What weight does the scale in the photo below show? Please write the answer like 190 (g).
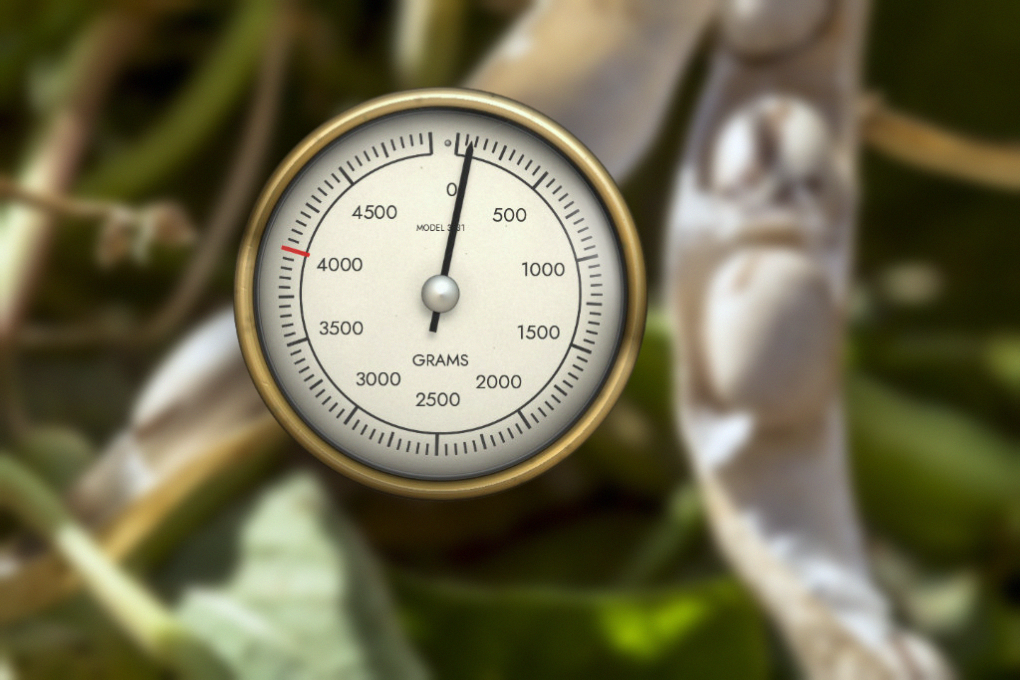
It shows 75 (g)
